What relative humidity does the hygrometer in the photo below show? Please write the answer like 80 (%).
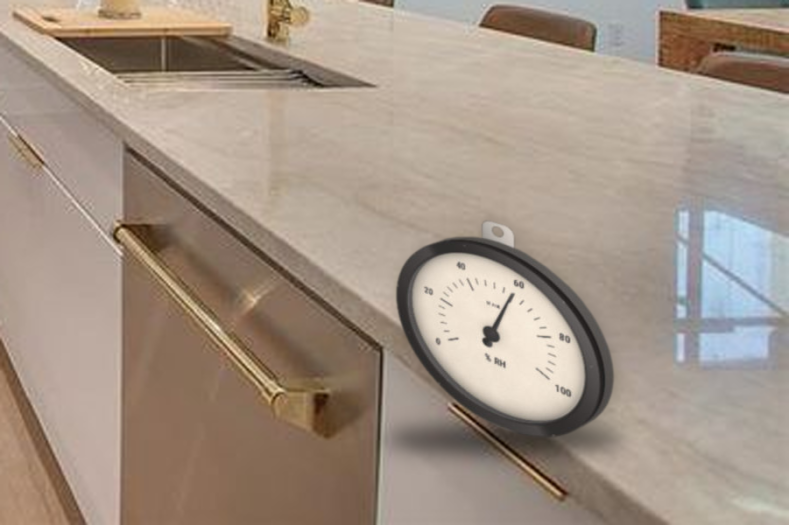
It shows 60 (%)
